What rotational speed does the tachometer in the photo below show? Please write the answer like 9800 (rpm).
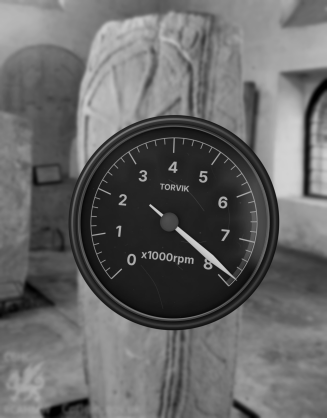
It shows 7800 (rpm)
